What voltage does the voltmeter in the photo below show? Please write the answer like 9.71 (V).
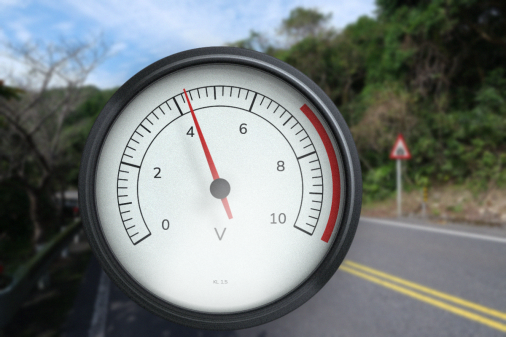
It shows 4.3 (V)
